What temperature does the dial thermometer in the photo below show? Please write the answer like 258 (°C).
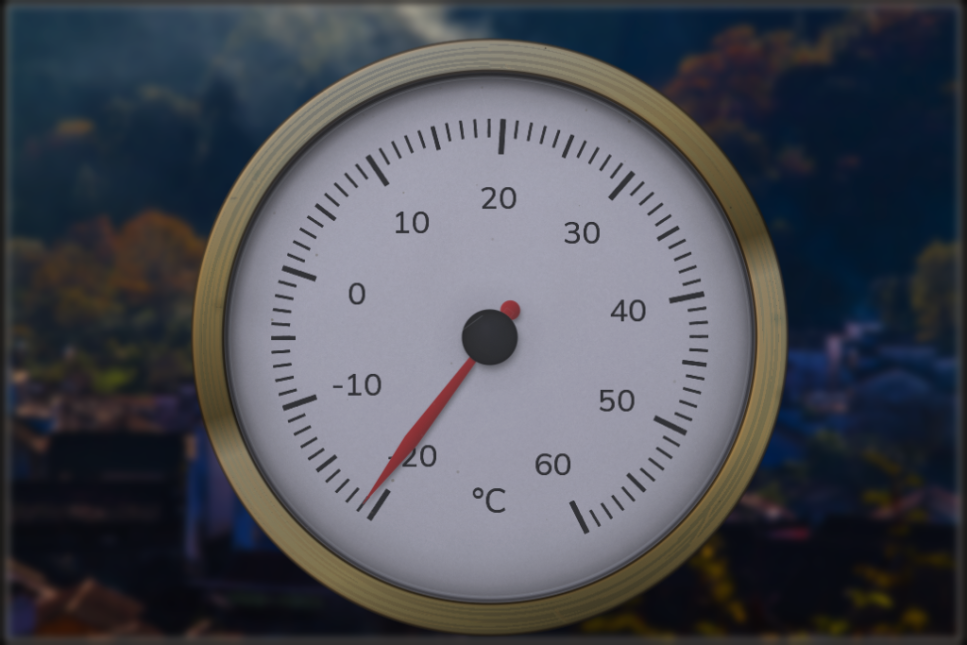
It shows -19 (°C)
